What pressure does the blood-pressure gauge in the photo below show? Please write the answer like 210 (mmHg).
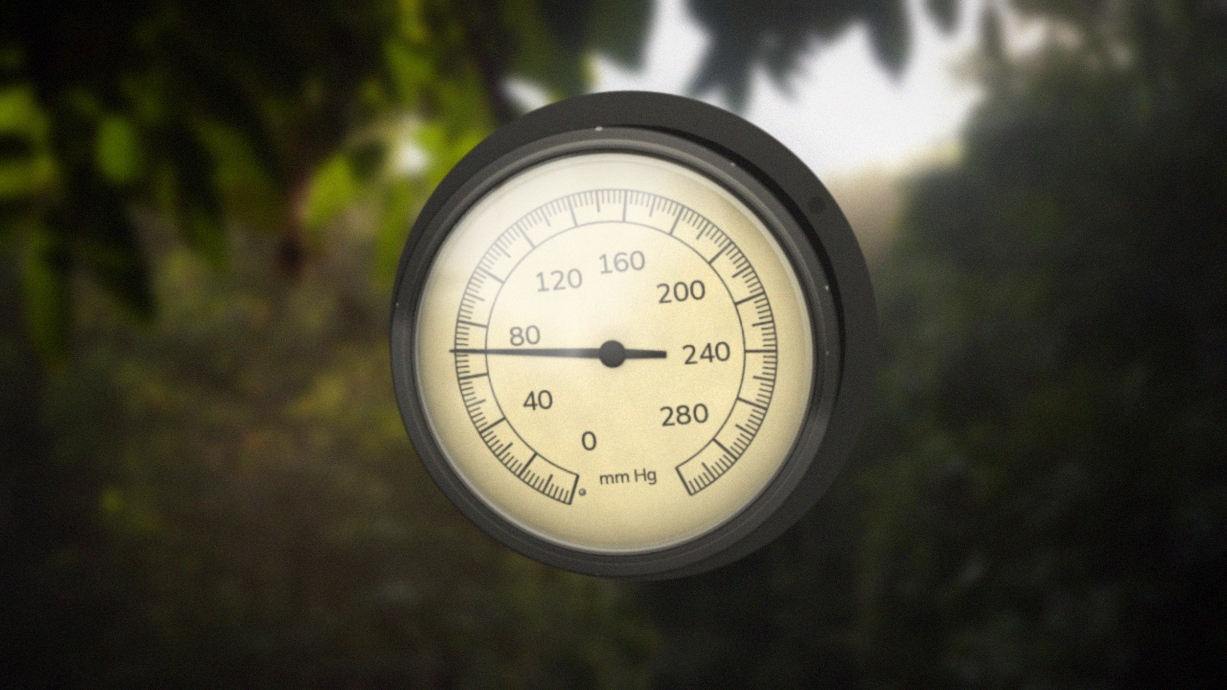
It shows 70 (mmHg)
